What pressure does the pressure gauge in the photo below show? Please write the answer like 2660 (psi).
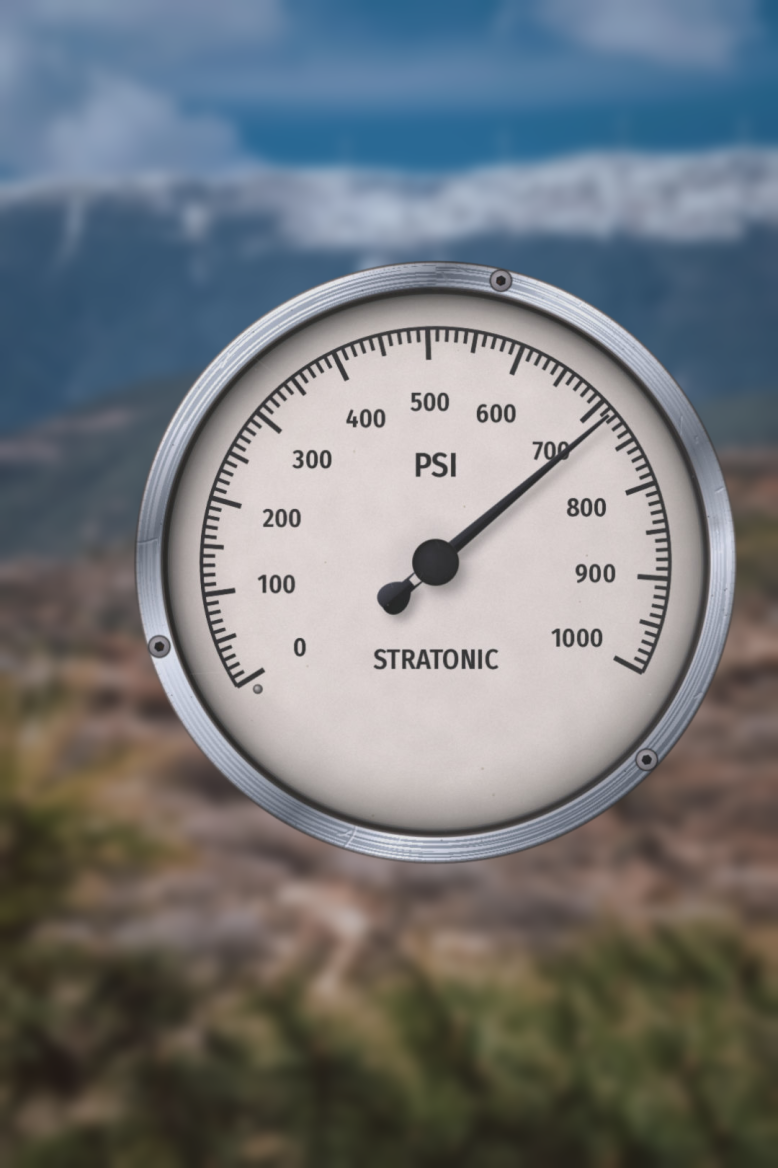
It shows 715 (psi)
